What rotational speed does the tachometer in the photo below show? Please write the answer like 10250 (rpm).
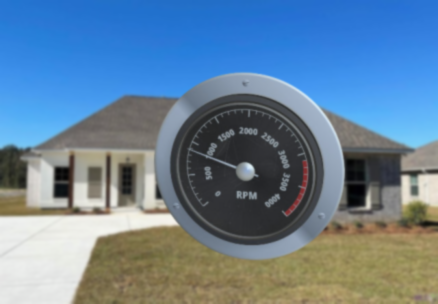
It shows 900 (rpm)
